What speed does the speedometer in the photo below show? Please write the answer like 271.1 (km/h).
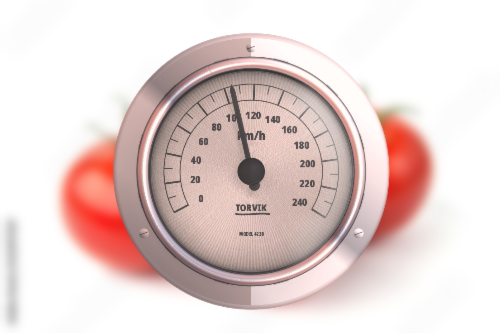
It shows 105 (km/h)
